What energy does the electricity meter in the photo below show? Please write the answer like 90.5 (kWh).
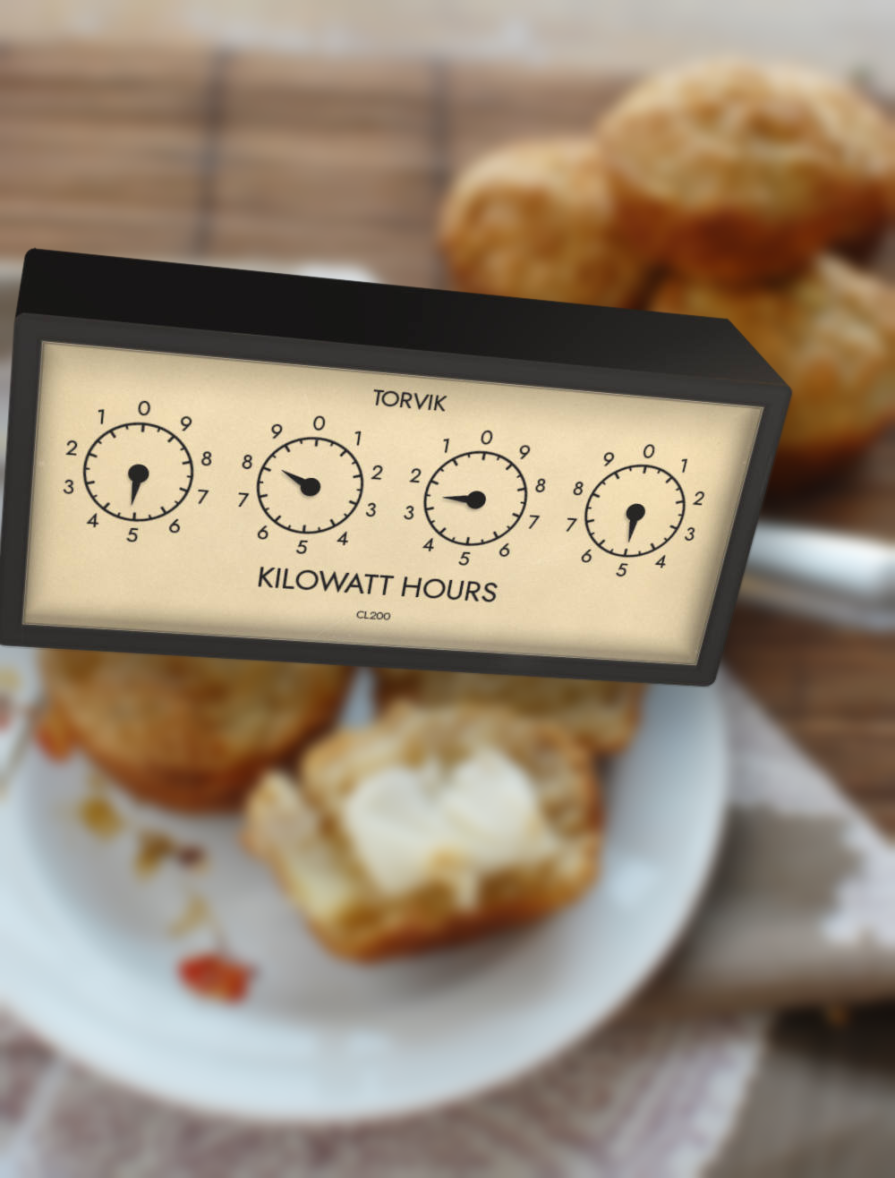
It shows 4825 (kWh)
